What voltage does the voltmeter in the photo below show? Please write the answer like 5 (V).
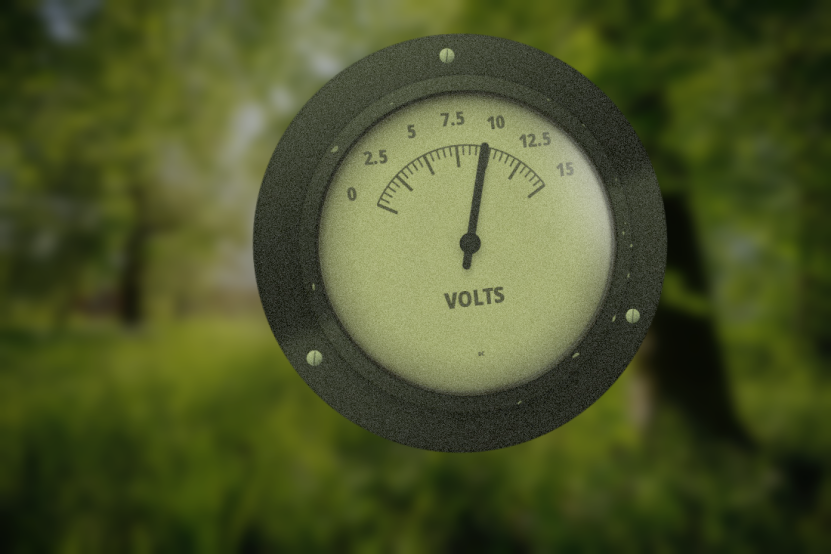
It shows 9.5 (V)
